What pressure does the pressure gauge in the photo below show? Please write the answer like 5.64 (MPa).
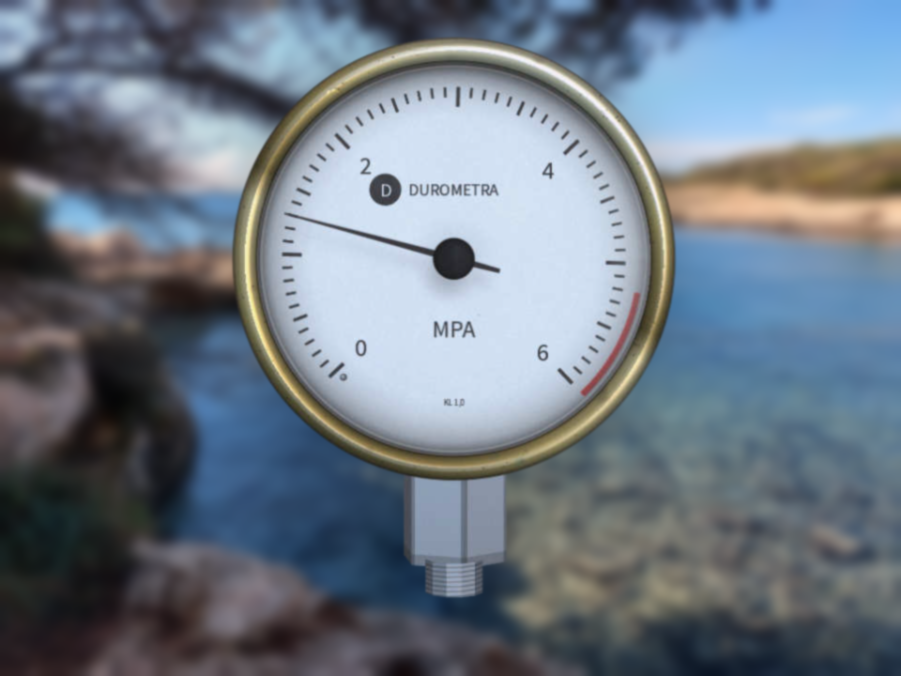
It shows 1.3 (MPa)
